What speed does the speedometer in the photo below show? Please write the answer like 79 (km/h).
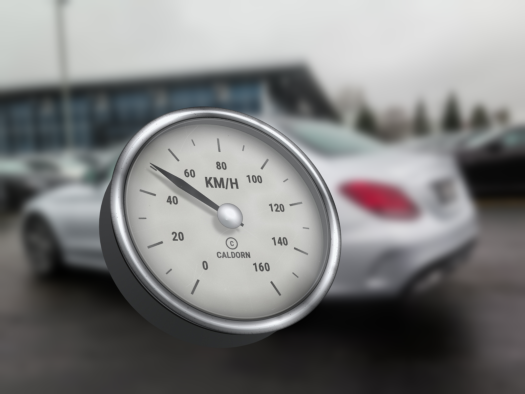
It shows 50 (km/h)
